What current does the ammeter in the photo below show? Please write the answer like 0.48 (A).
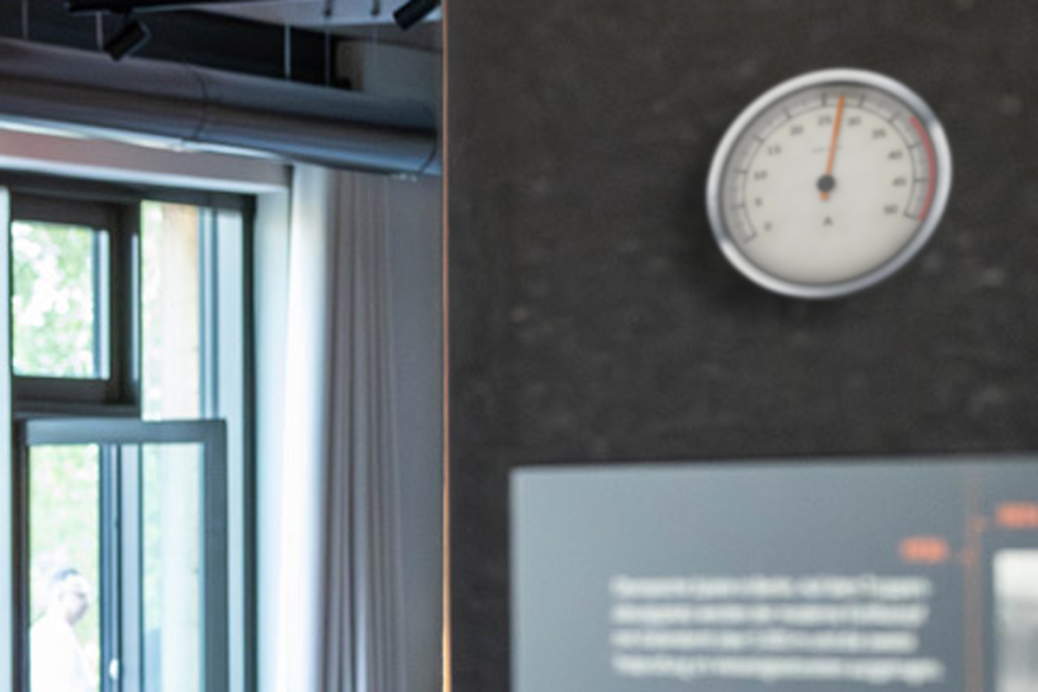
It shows 27.5 (A)
